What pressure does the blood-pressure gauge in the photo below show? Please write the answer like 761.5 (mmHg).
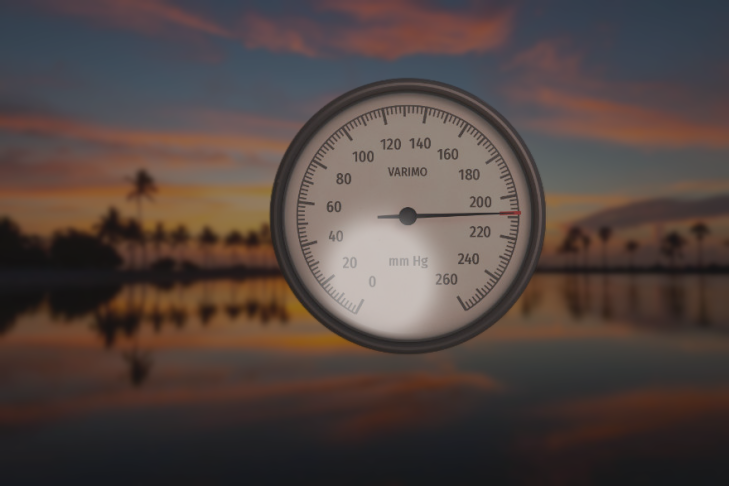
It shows 208 (mmHg)
